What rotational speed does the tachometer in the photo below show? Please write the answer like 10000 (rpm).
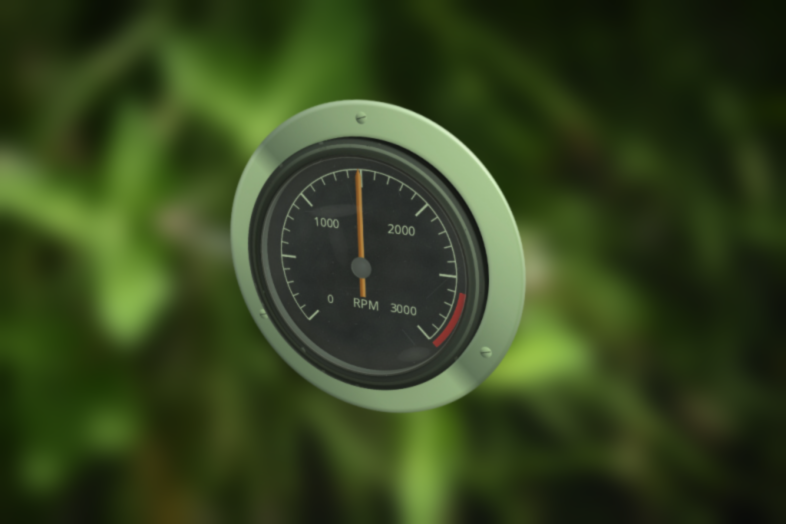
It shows 1500 (rpm)
